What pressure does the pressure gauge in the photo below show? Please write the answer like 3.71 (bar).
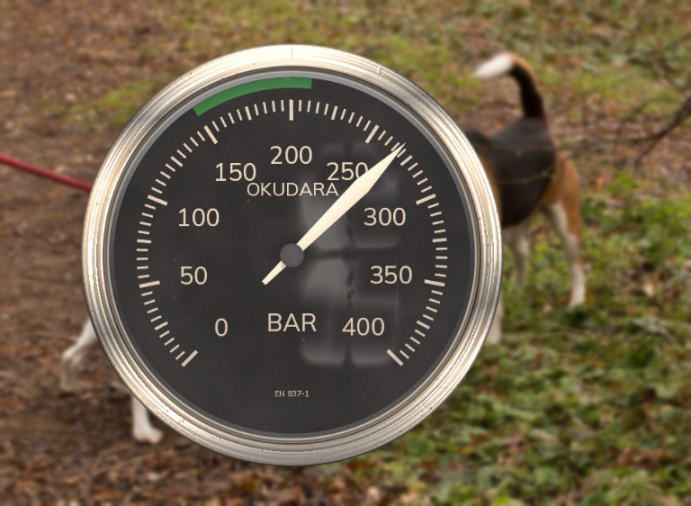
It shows 267.5 (bar)
